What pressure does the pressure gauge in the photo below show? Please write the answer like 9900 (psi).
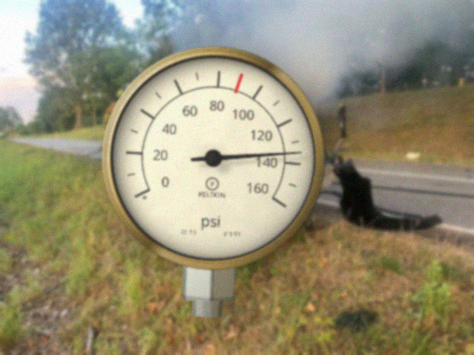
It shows 135 (psi)
